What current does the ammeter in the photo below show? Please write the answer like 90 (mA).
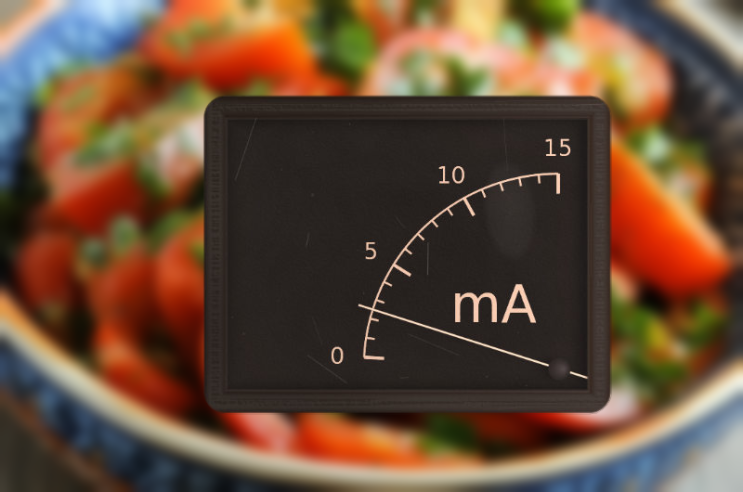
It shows 2.5 (mA)
